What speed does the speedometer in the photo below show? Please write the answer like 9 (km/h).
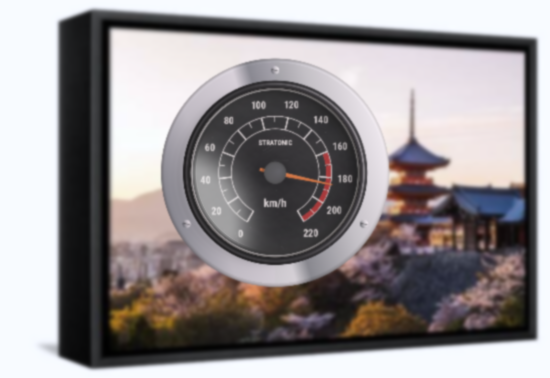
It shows 185 (km/h)
